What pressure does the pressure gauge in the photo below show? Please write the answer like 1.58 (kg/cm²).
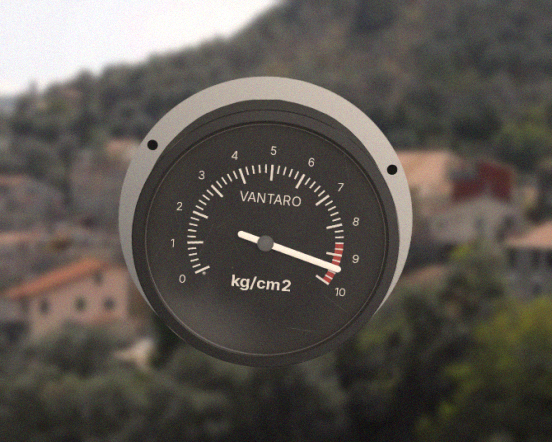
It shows 9.4 (kg/cm²)
